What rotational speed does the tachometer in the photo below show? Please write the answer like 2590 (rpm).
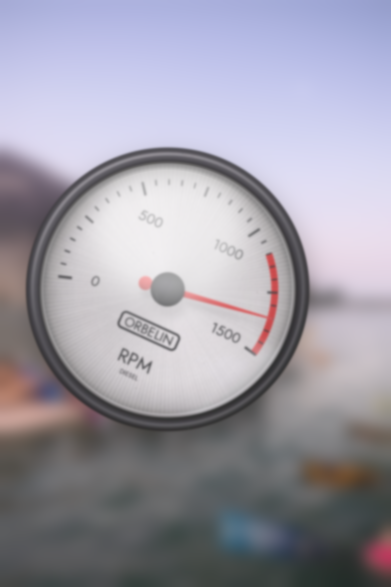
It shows 1350 (rpm)
